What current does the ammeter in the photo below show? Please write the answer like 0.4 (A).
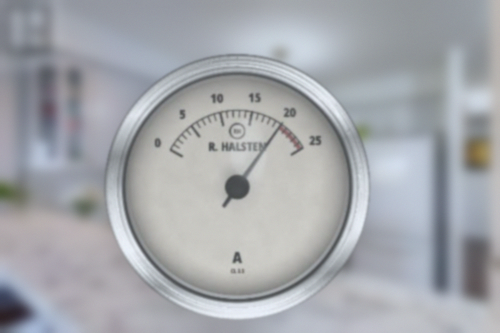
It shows 20 (A)
